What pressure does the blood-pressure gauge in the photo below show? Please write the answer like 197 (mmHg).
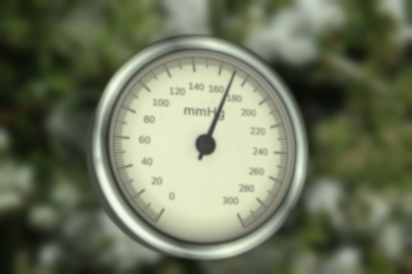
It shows 170 (mmHg)
